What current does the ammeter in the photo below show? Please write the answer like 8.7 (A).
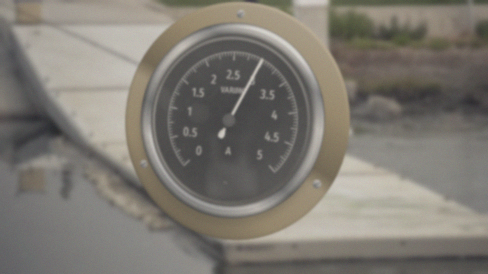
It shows 3 (A)
